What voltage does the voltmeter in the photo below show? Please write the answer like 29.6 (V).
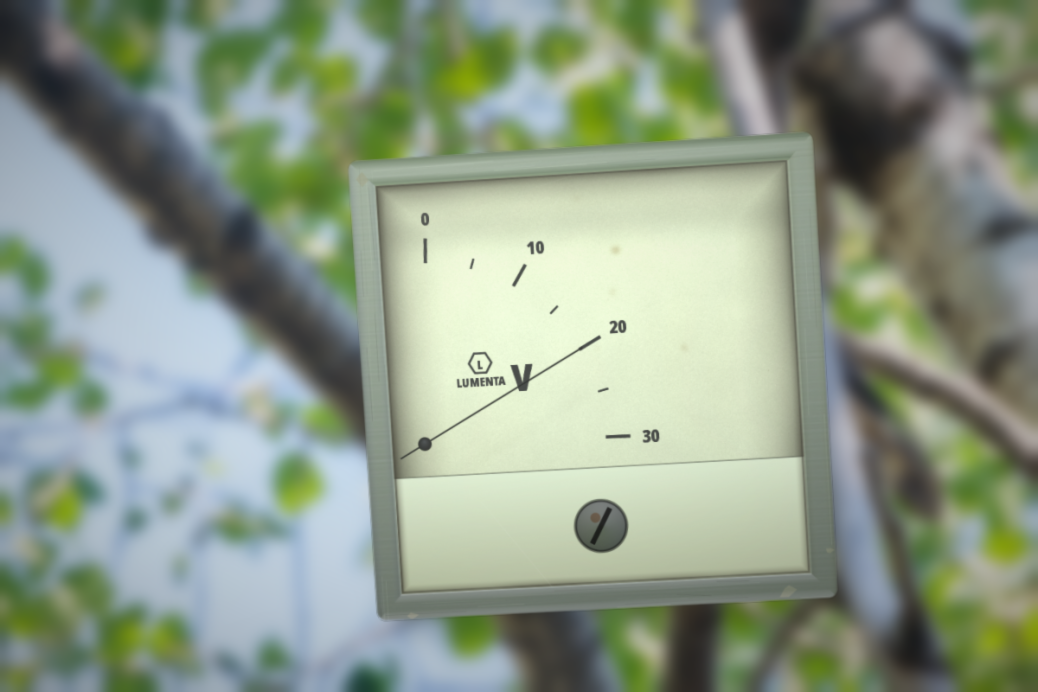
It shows 20 (V)
